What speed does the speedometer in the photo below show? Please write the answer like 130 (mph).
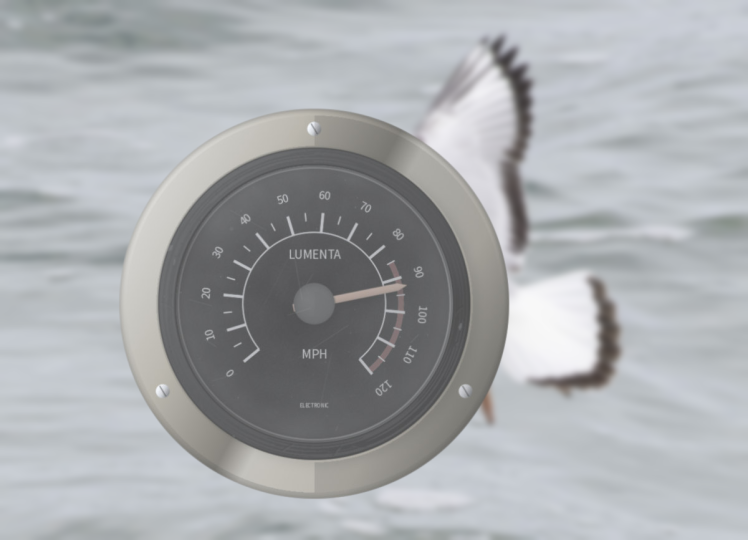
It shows 92.5 (mph)
